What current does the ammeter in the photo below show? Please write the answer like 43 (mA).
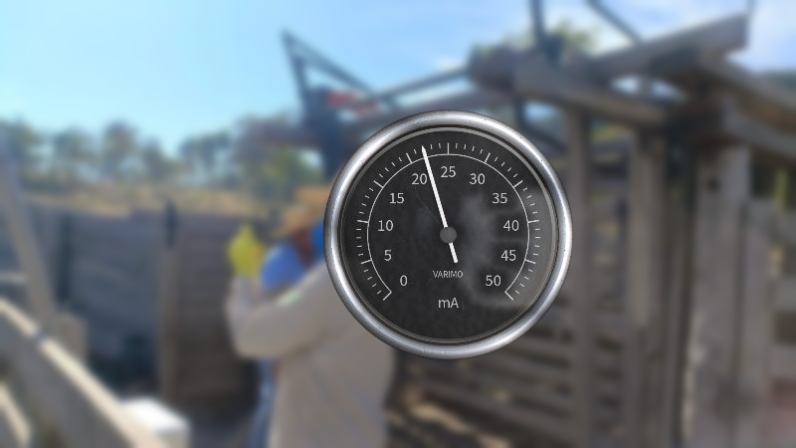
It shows 22 (mA)
